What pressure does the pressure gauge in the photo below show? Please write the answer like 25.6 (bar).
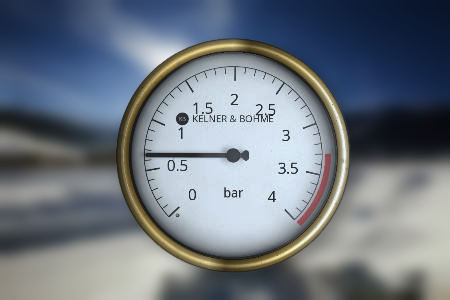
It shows 0.65 (bar)
